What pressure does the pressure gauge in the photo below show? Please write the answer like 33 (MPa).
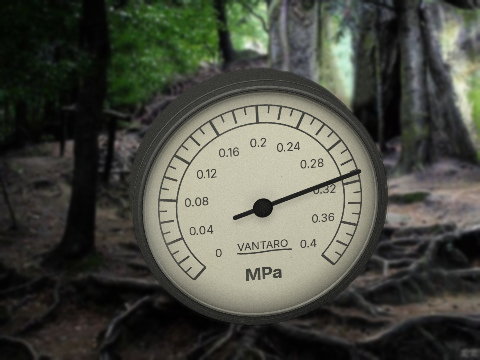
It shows 0.31 (MPa)
